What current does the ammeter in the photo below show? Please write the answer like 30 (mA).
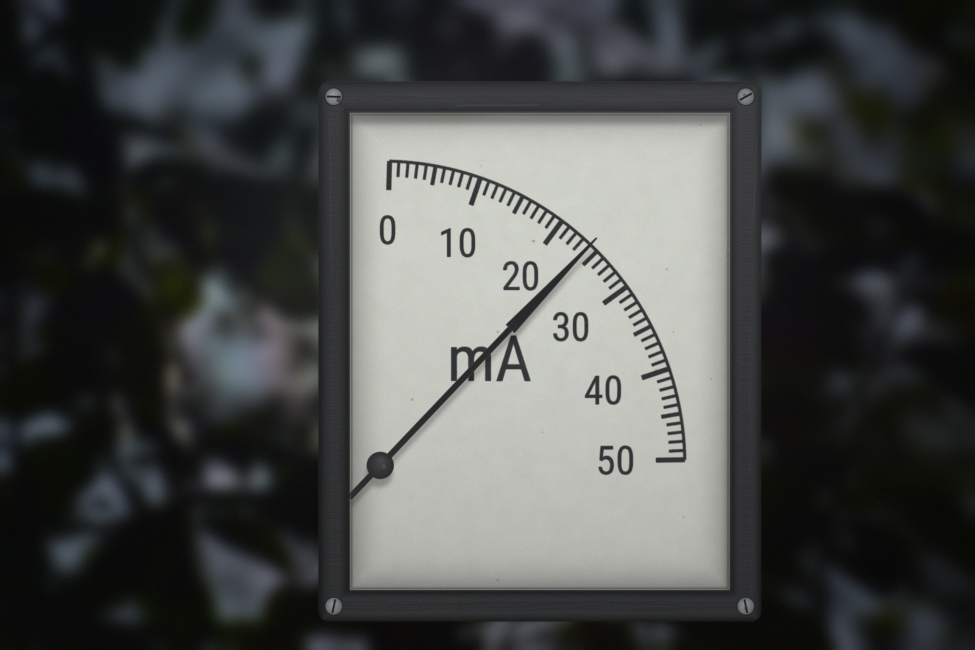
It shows 24 (mA)
